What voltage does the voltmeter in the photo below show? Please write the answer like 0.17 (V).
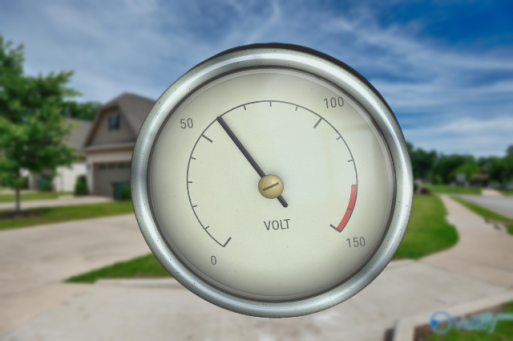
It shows 60 (V)
